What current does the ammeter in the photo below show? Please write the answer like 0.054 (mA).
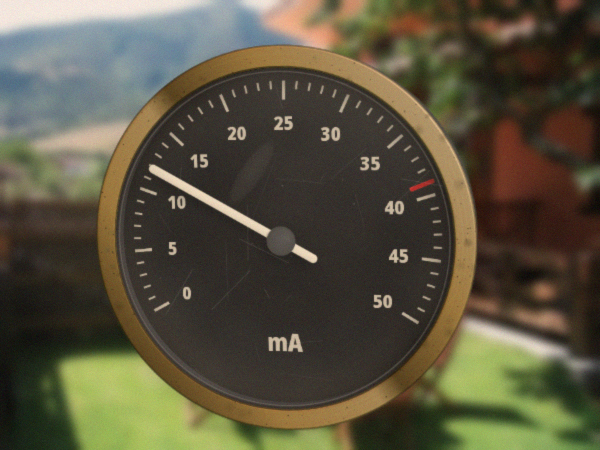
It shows 12 (mA)
